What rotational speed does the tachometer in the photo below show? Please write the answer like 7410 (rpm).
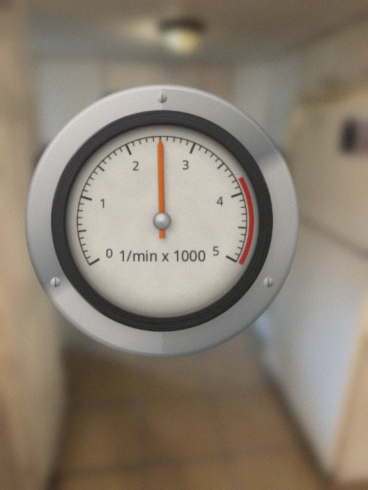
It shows 2500 (rpm)
